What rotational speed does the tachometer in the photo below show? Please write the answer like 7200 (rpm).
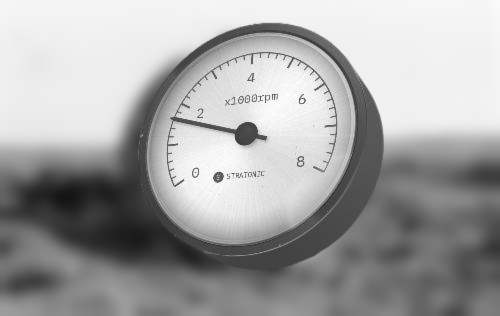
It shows 1600 (rpm)
